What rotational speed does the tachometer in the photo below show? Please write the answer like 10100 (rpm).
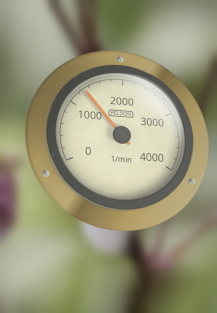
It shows 1300 (rpm)
